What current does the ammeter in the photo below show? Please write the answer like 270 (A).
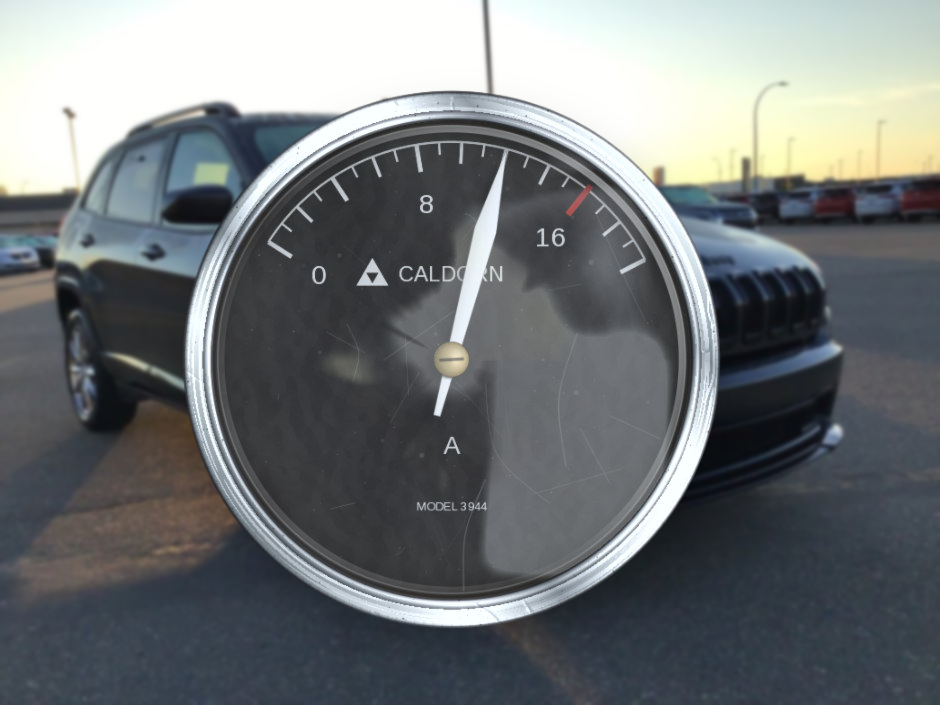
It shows 12 (A)
